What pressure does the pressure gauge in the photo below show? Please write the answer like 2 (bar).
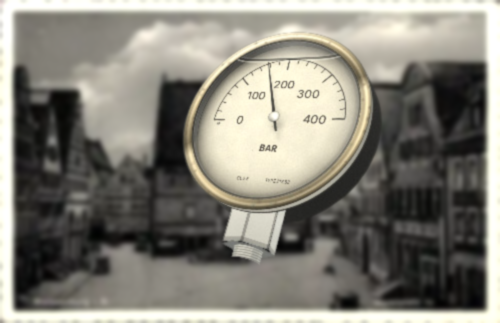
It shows 160 (bar)
